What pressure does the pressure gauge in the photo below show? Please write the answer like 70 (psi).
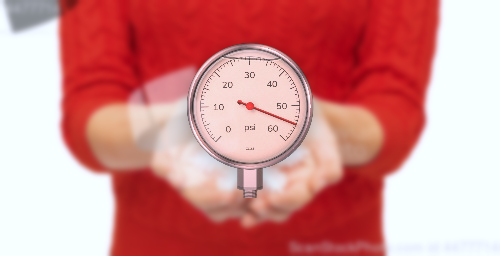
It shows 55 (psi)
